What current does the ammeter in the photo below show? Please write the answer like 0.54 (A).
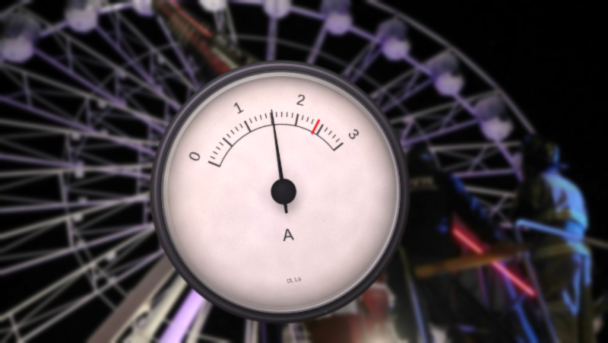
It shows 1.5 (A)
